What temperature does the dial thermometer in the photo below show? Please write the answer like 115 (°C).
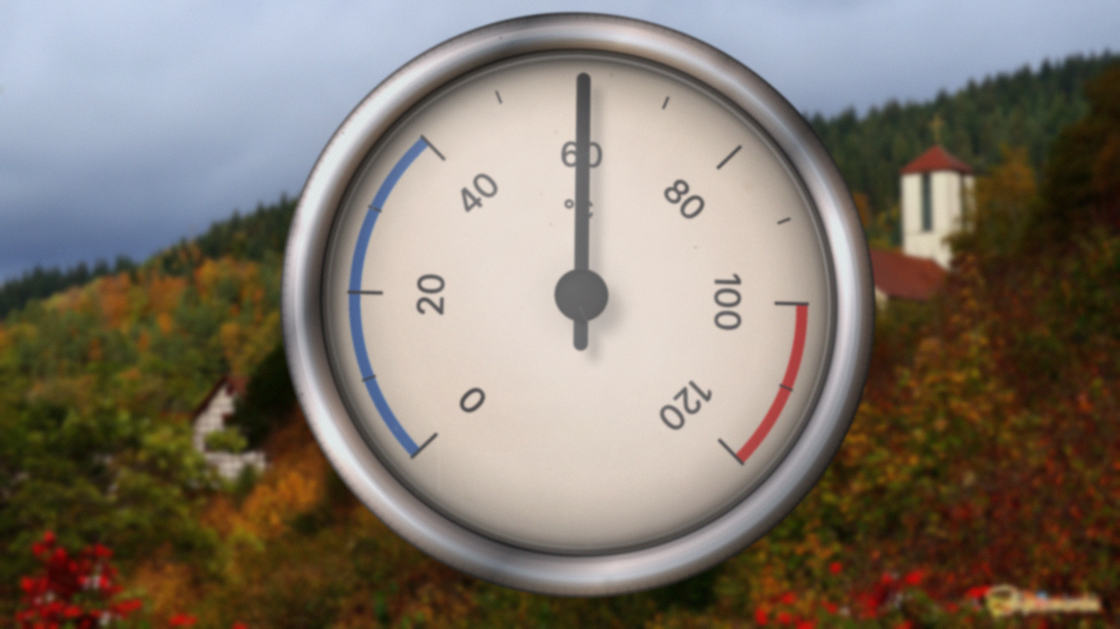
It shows 60 (°C)
